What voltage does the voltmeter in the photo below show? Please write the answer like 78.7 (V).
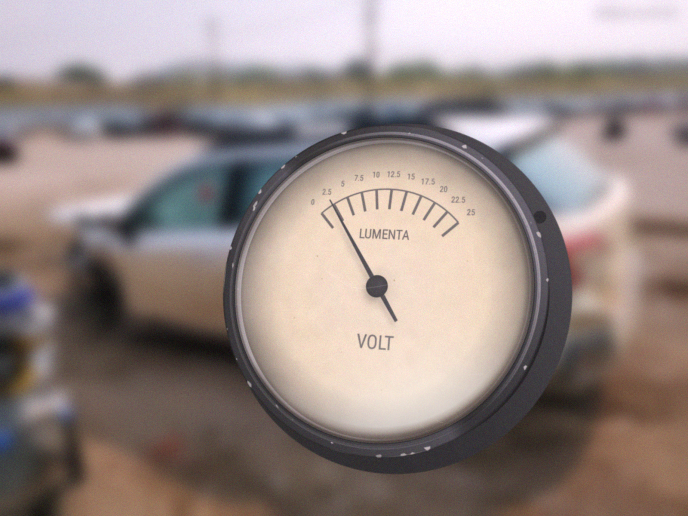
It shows 2.5 (V)
